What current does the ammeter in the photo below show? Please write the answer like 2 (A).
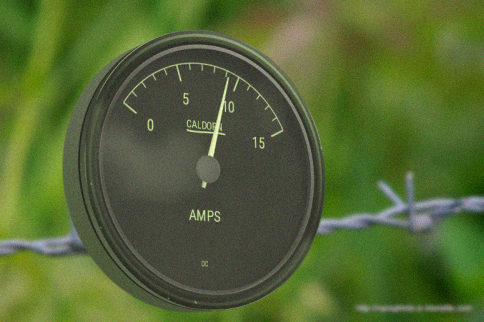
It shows 9 (A)
